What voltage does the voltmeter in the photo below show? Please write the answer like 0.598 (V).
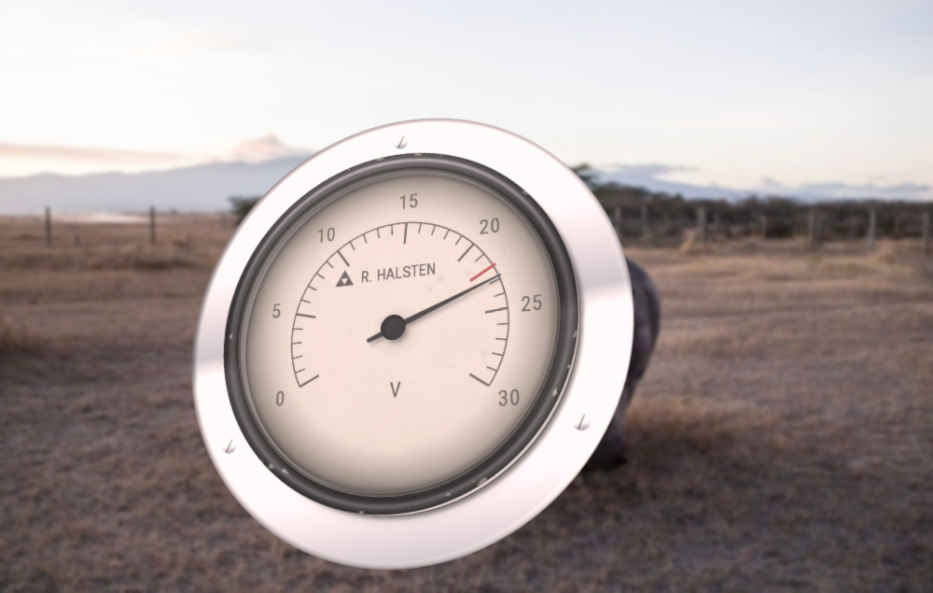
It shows 23 (V)
